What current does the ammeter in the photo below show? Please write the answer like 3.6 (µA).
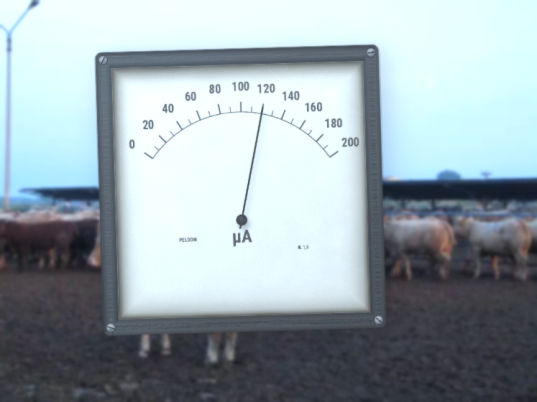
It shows 120 (µA)
